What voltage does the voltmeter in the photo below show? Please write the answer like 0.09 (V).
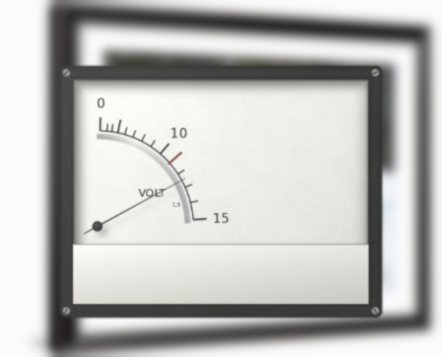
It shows 12.5 (V)
